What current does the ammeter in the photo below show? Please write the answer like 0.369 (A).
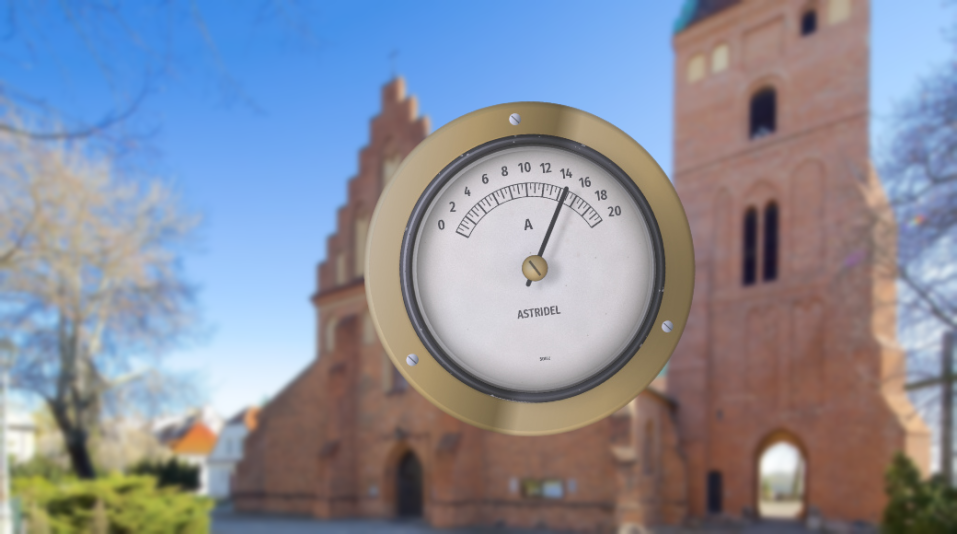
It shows 14.5 (A)
